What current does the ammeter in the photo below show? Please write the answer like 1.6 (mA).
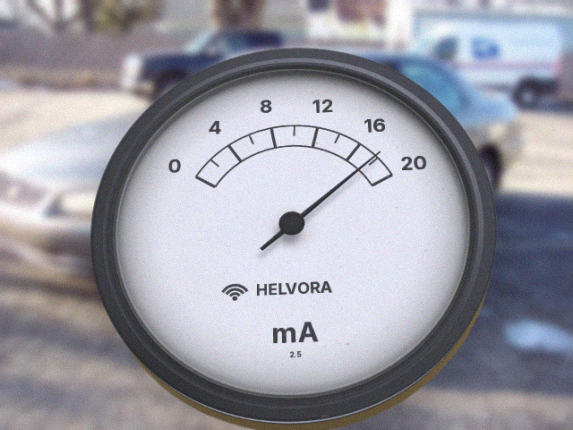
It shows 18 (mA)
